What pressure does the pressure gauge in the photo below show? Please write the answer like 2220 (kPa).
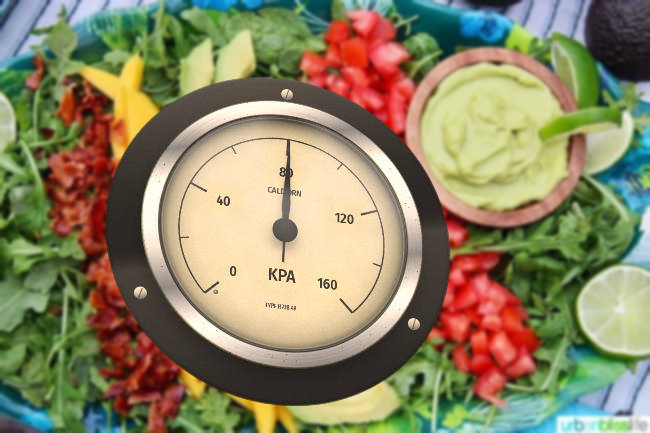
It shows 80 (kPa)
